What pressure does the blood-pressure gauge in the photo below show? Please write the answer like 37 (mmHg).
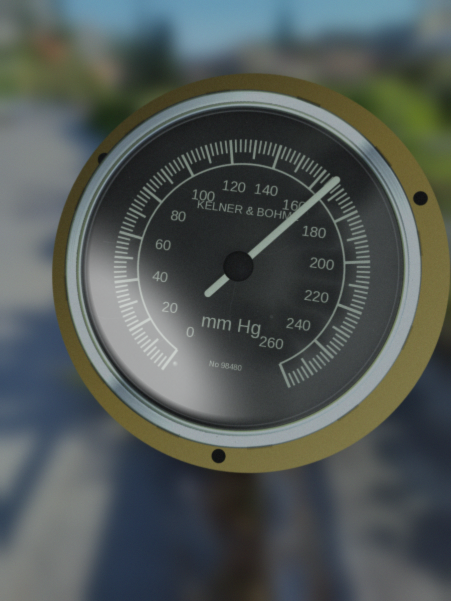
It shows 166 (mmHg)
